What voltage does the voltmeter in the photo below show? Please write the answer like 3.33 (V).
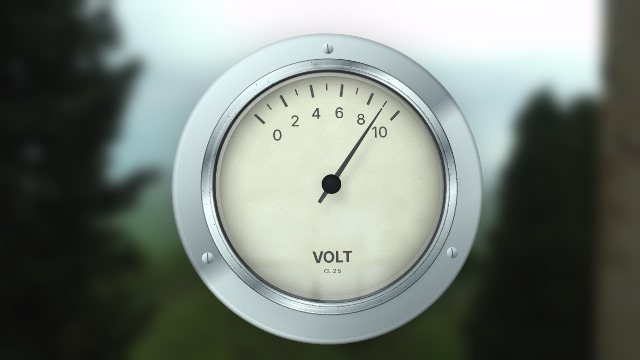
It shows 9 (V)
